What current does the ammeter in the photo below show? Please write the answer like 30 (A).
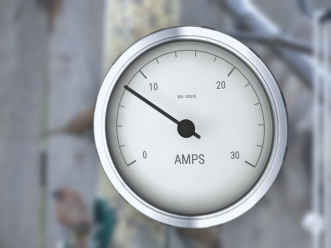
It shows 8 (A)
